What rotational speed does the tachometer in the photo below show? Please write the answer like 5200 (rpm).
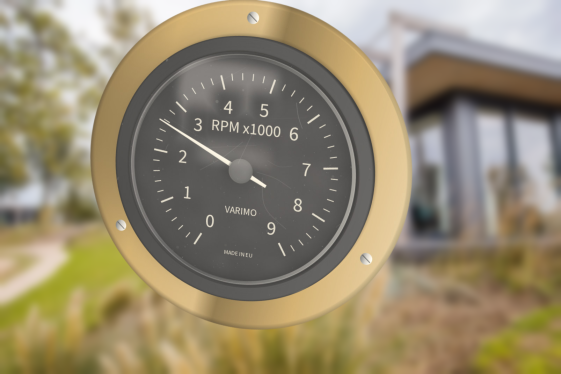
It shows 2600 (rpm)
